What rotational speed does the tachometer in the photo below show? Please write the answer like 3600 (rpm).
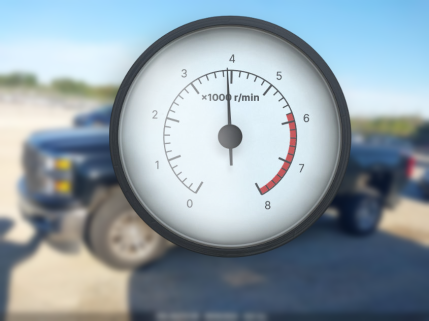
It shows 3900 (rpm)
